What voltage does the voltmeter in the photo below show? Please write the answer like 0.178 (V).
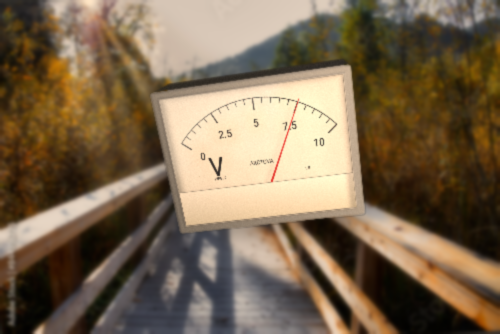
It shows 7.5 (V)
